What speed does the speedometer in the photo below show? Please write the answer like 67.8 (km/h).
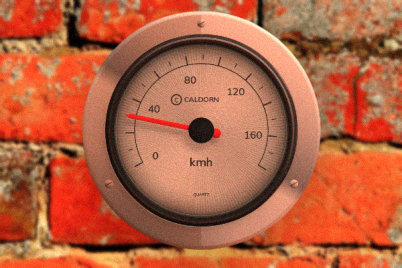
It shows 30 (km/h)
